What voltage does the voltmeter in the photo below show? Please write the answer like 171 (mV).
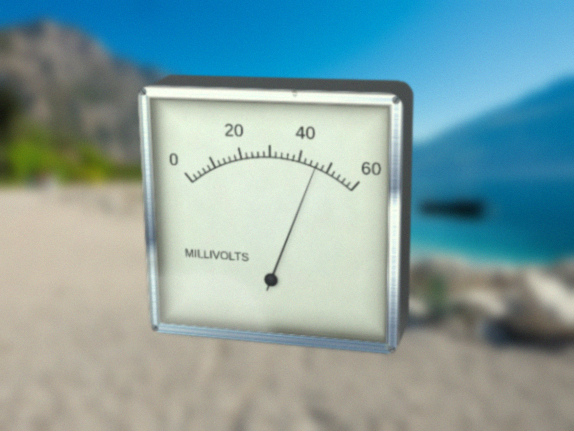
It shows 46 (mV)
